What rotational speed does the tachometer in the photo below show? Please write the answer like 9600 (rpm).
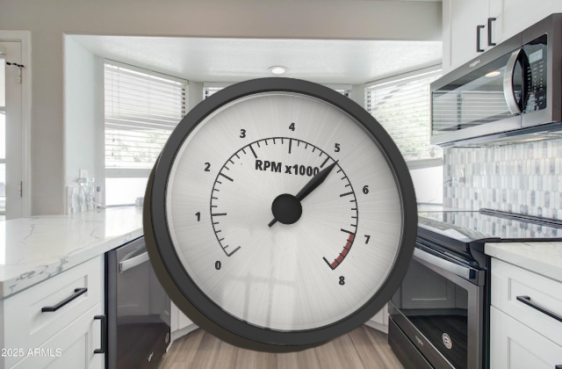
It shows 5200 (rpm)
